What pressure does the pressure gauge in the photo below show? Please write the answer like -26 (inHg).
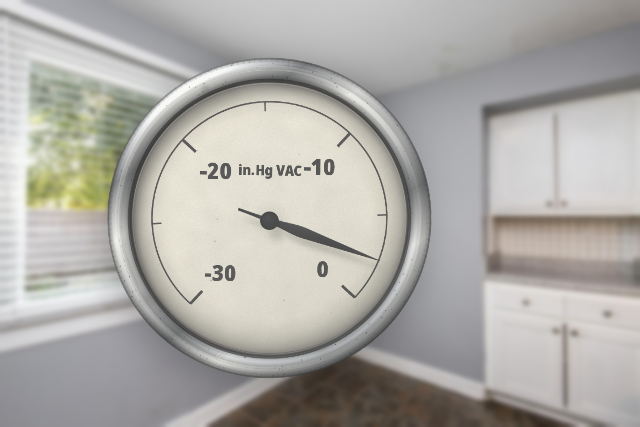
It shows -2.5 (inHg)
